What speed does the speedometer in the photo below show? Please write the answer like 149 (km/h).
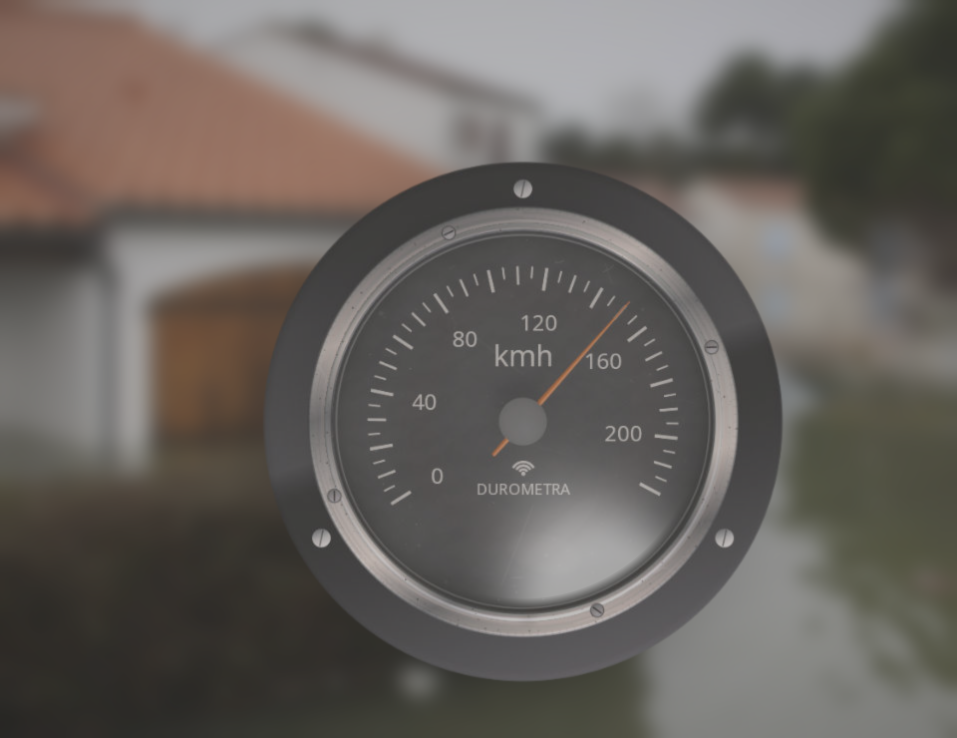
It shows 150 (km/h)
